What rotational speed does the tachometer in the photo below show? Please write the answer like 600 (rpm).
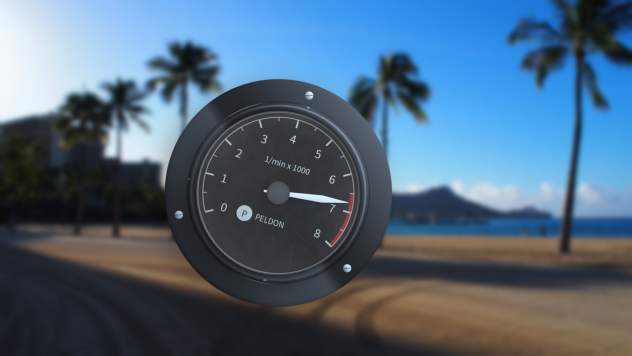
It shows 6750 (rpm)
